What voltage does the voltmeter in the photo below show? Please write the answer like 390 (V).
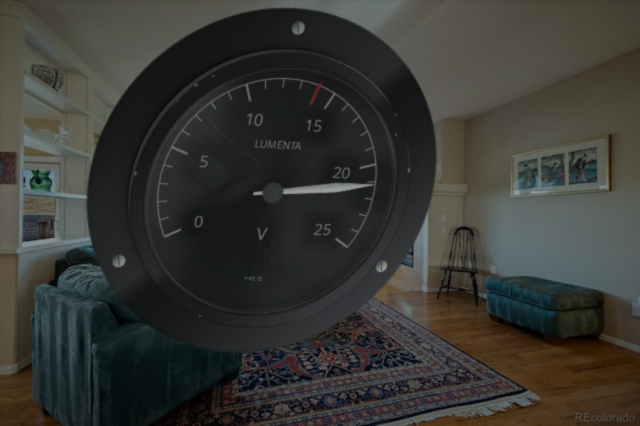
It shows 21 (V)
